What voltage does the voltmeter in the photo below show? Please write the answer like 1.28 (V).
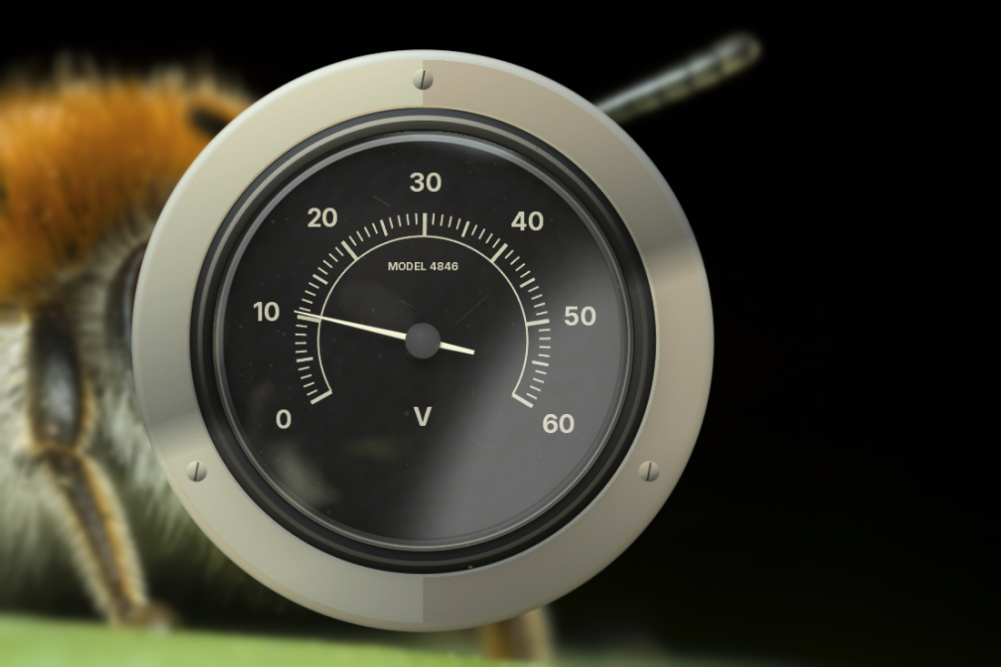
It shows 10.5 (V)
